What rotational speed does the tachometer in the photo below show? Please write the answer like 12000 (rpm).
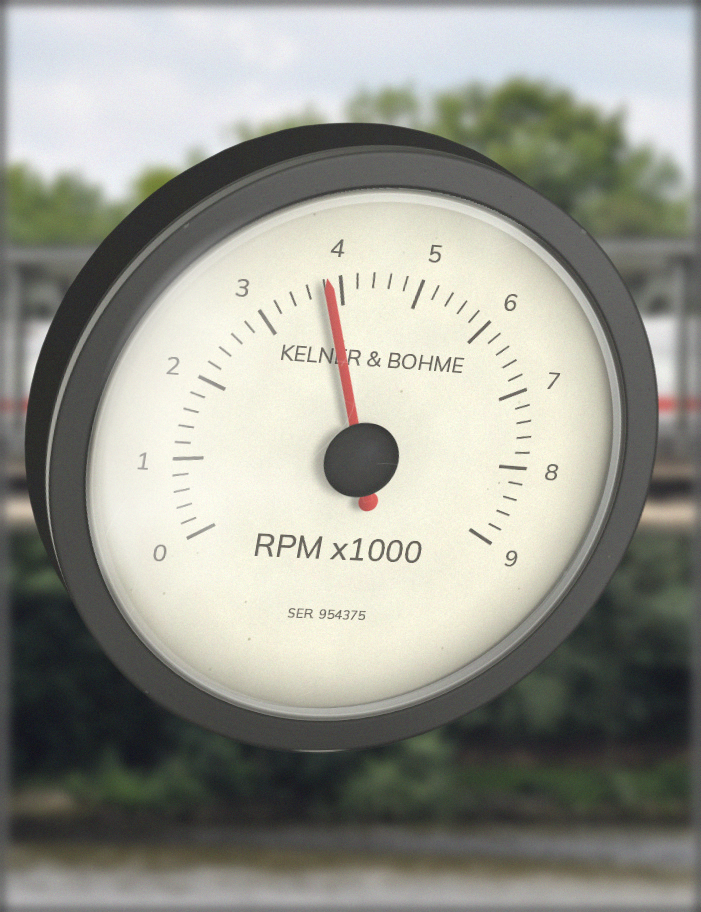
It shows 3800 (rpm)
